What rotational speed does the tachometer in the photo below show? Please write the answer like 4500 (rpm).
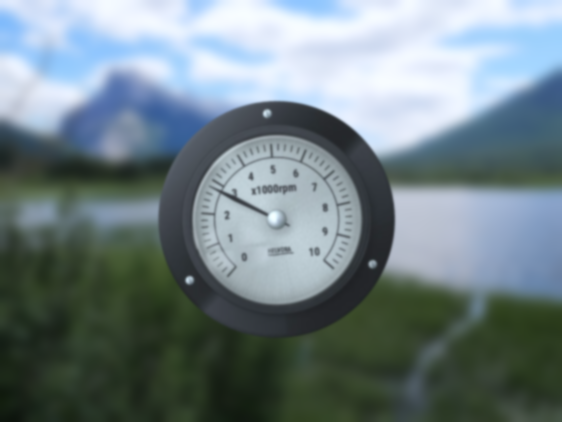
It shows 2800 (rpm)
